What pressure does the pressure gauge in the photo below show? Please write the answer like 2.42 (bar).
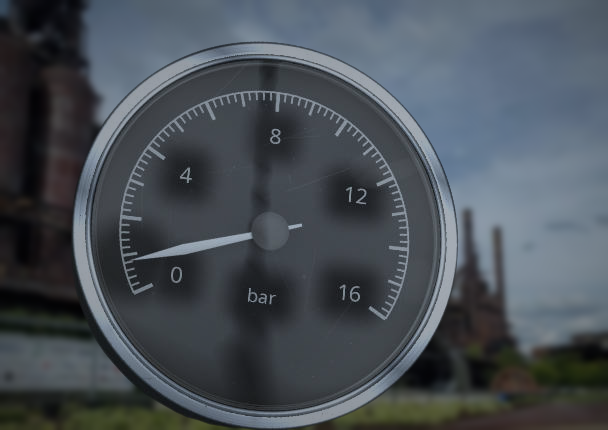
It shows 0.8 (bar)
